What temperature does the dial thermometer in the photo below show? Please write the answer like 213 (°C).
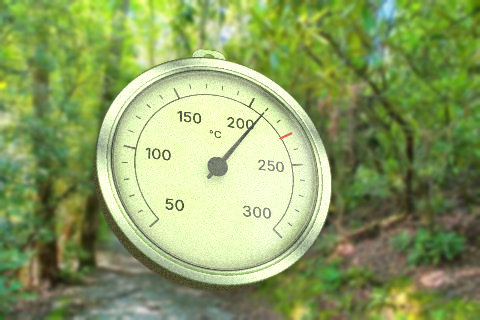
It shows 210 (°C)
